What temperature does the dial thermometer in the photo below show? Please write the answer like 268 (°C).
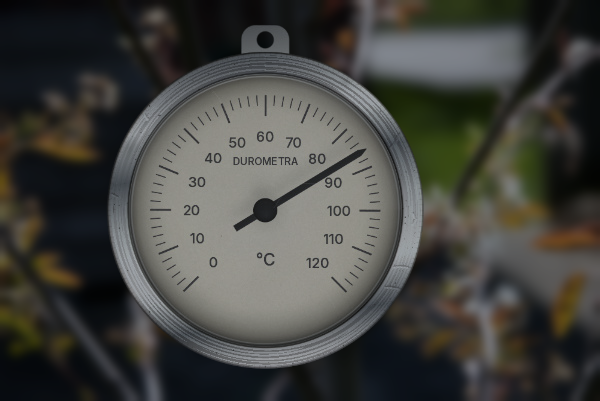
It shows 86 (°C)
